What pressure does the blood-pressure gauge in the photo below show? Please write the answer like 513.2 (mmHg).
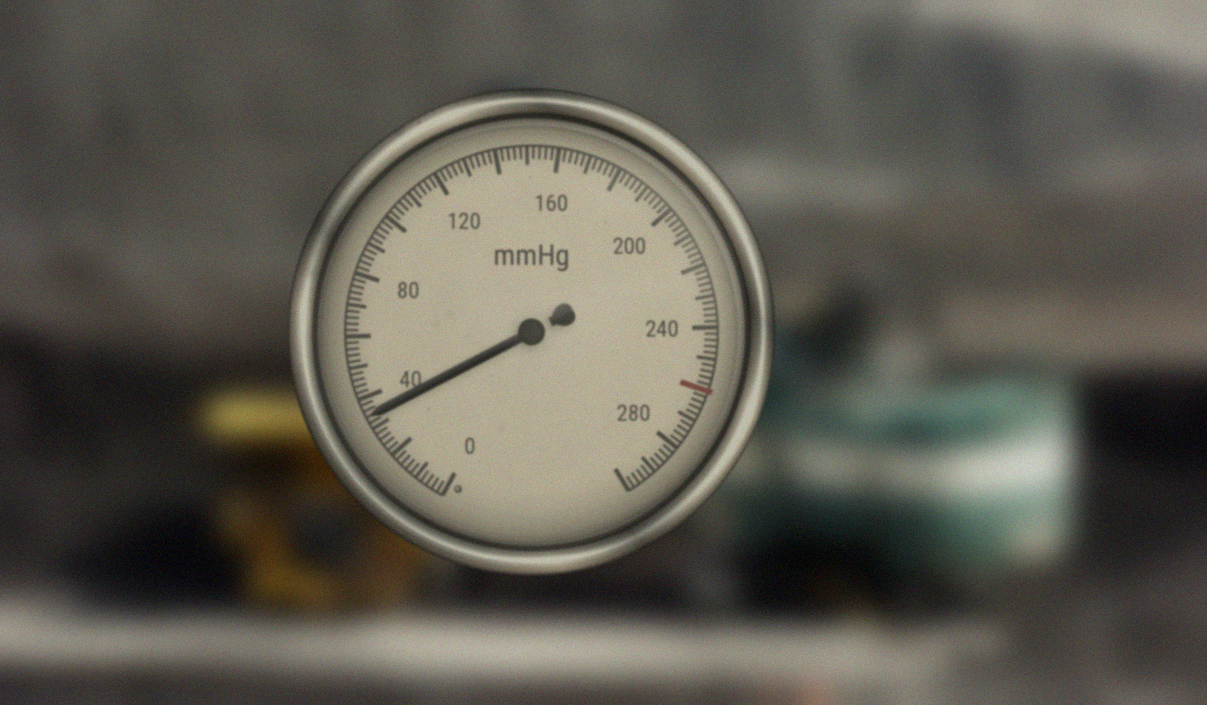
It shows 34 (mmHg)
